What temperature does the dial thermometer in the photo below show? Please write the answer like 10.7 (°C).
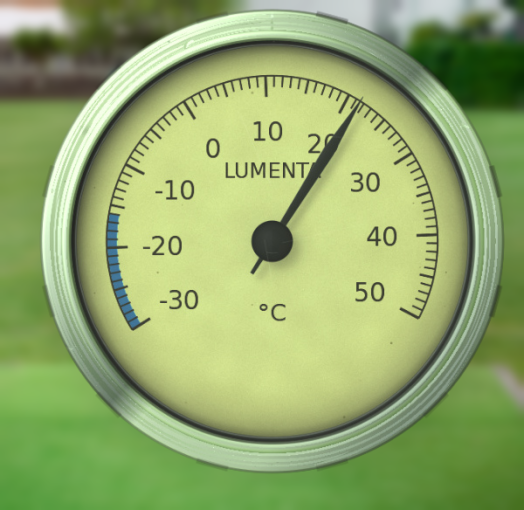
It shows 21.5 (°C)
